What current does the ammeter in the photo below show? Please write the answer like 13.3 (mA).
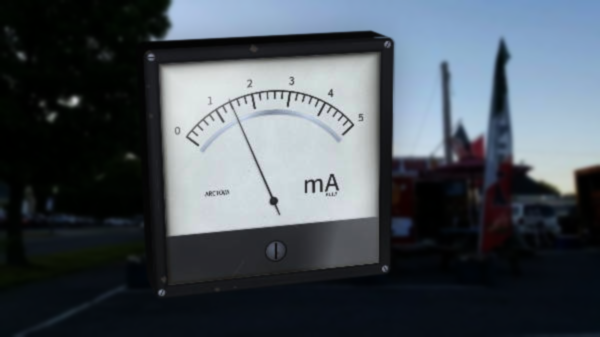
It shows 1.4 (mA)
